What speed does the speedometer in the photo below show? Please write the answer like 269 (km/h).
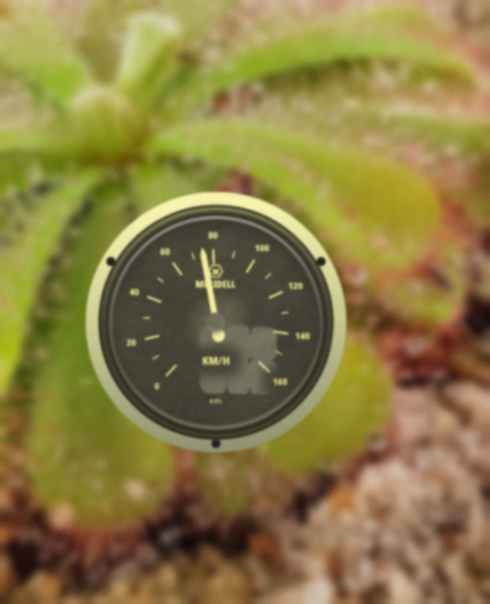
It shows 75 (km/h)
